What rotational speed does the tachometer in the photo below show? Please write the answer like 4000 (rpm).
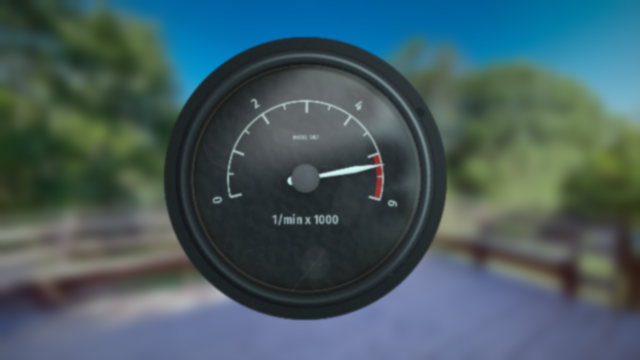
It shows 5250 (rpm)
